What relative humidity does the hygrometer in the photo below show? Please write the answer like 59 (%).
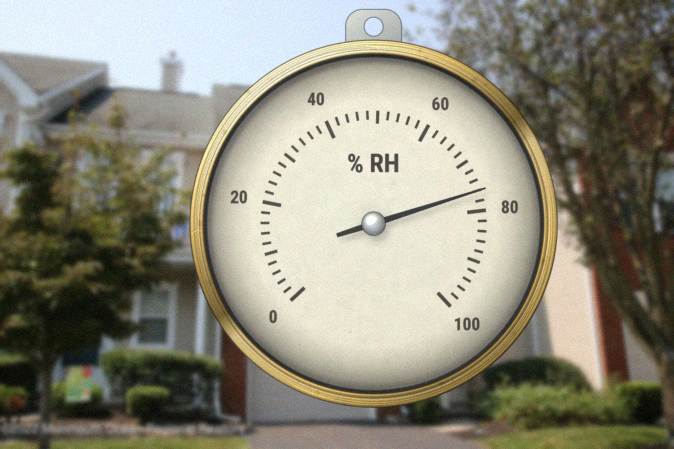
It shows 76 (%)
